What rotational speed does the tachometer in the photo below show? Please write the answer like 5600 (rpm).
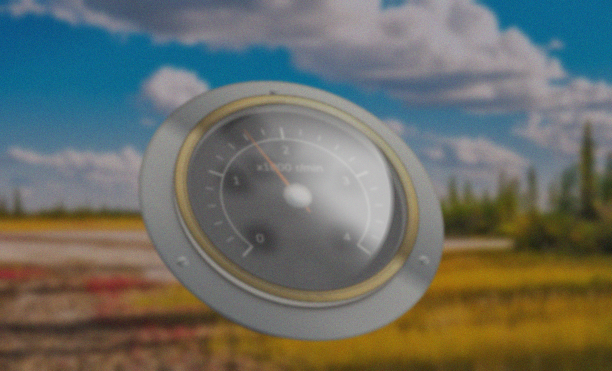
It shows 1600 (rpm)
